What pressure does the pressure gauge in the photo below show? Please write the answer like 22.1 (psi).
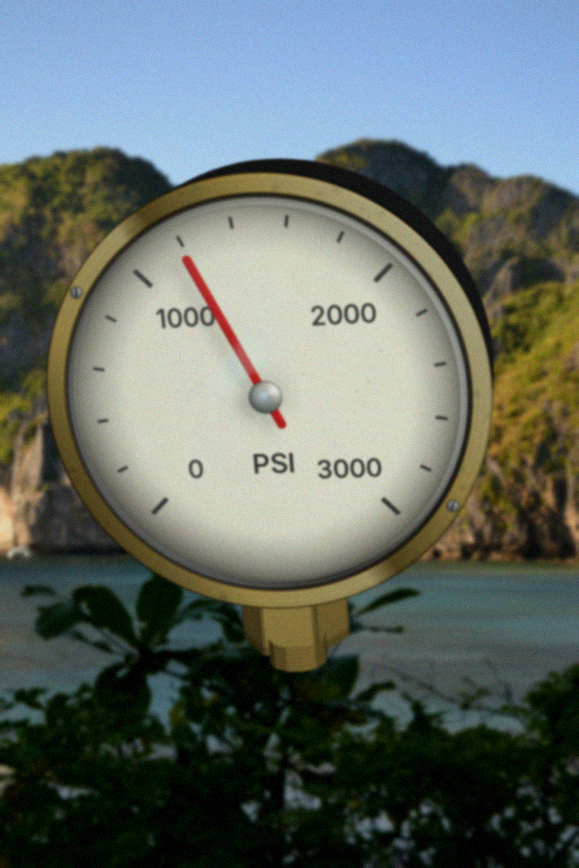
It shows 1200 (psi)
